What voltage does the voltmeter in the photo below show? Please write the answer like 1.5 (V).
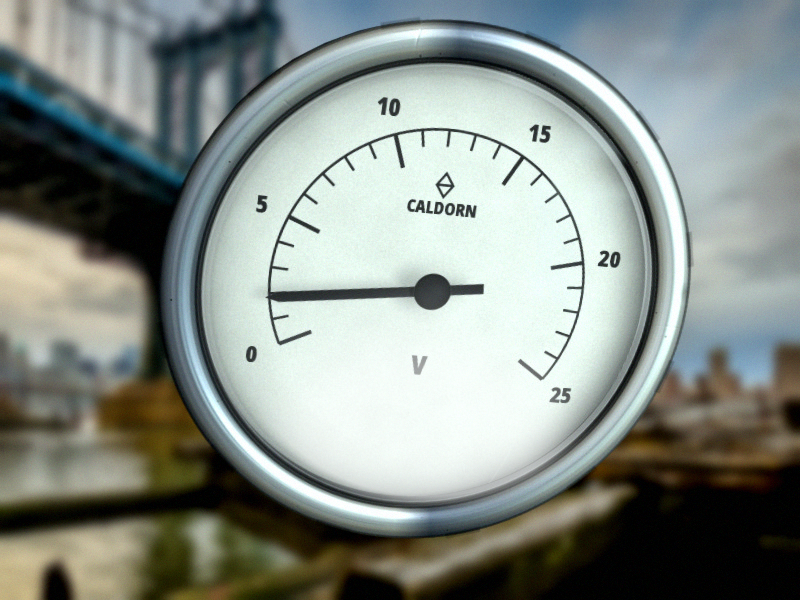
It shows 2 (V)
